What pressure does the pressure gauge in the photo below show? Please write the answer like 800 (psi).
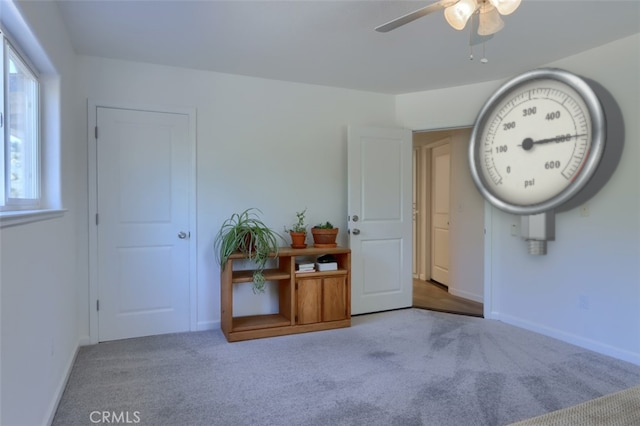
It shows 500 (psi)
